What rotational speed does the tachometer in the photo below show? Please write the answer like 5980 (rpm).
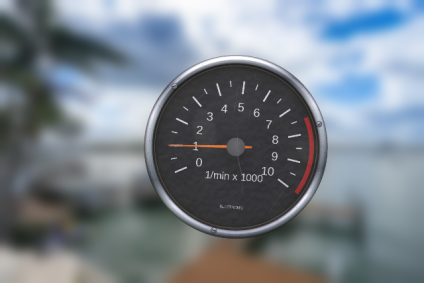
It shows 1000 (rpm)
